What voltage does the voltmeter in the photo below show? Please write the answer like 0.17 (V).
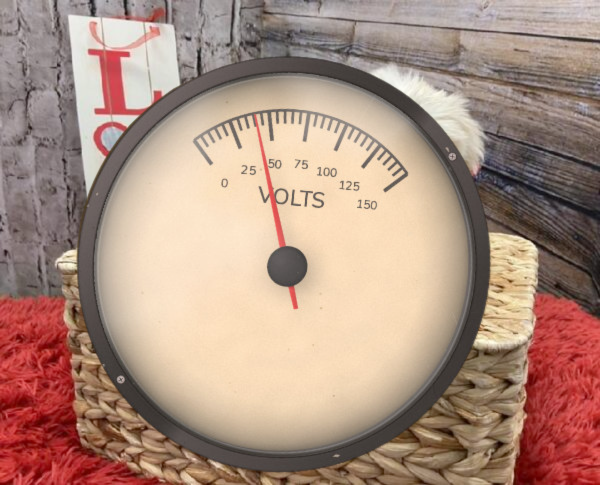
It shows 40 (V)
